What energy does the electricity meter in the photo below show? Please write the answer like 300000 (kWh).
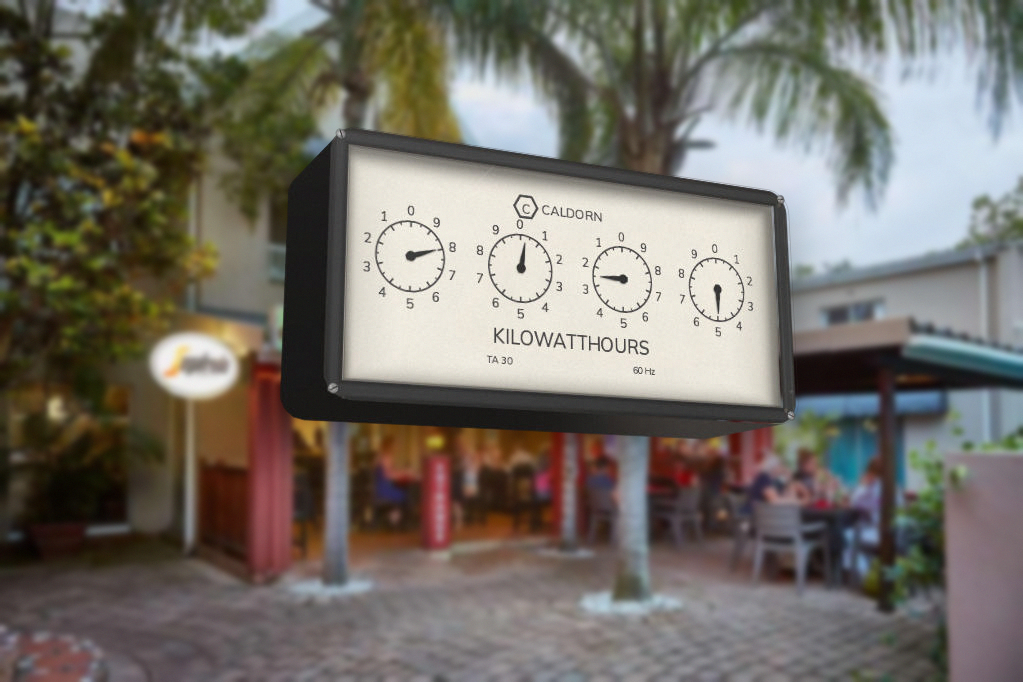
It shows 8025 (kWh)
